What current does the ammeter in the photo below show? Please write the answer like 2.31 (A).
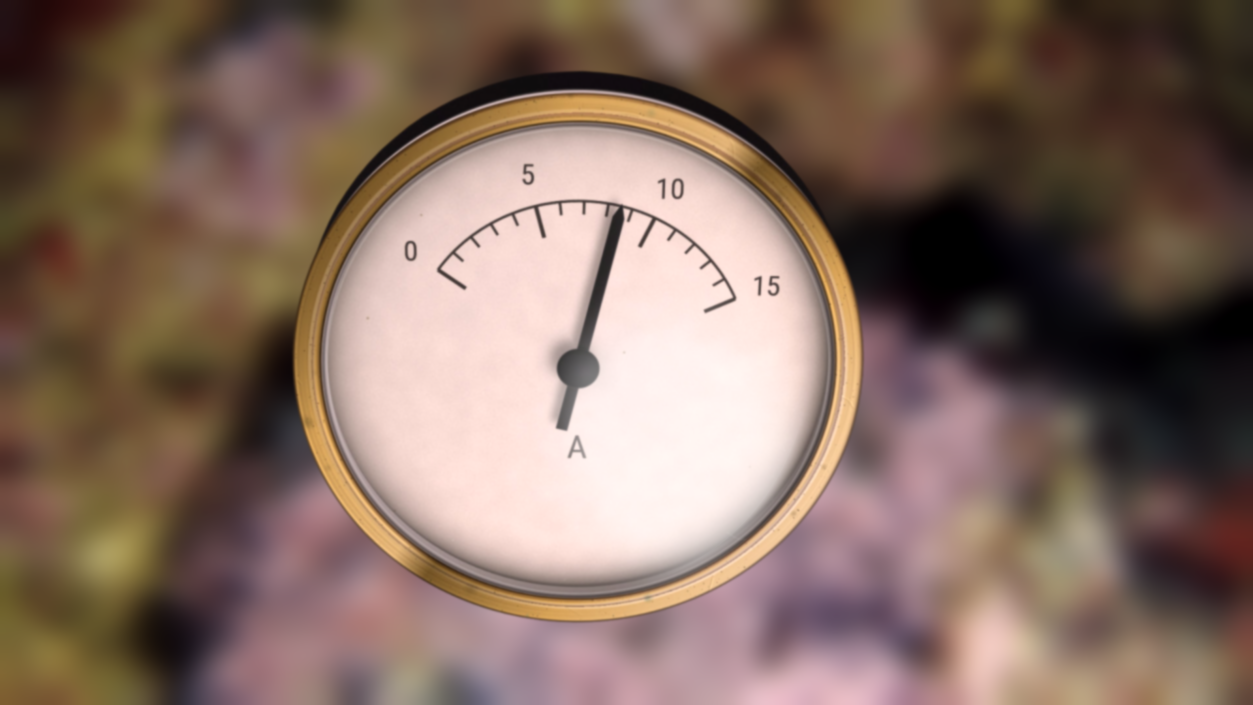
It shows 8.5 (A)
